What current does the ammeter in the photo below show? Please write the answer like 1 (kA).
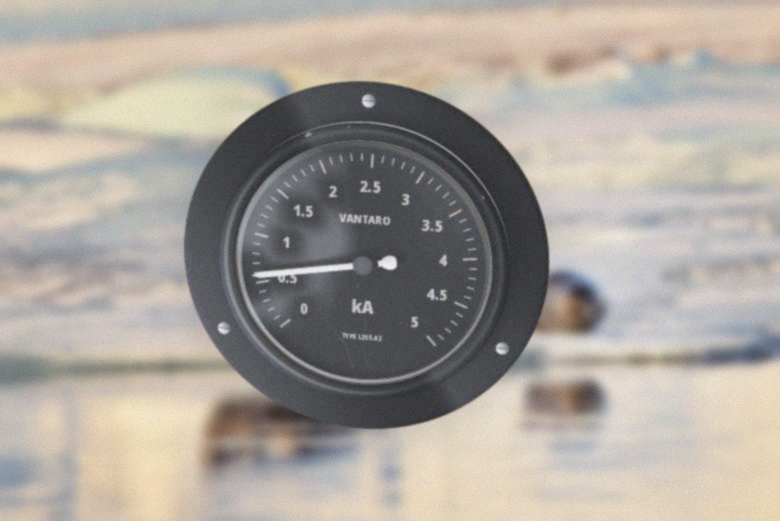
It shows 0.6 (kA)
